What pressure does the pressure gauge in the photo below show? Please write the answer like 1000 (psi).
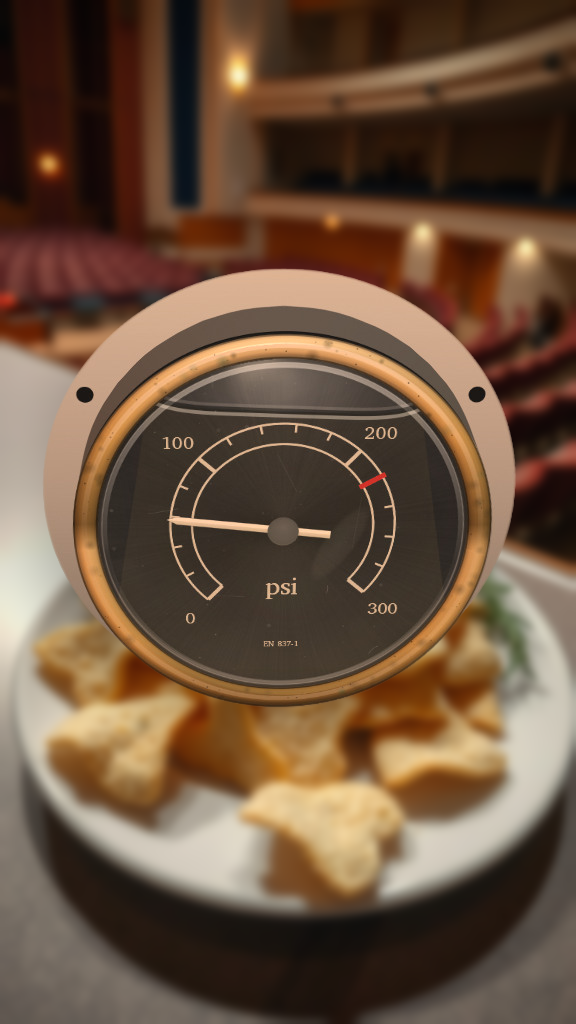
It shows 60 (psi)
